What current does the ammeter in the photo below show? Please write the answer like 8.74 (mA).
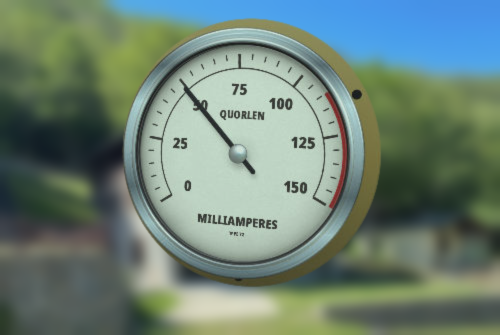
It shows 50 (mA)
